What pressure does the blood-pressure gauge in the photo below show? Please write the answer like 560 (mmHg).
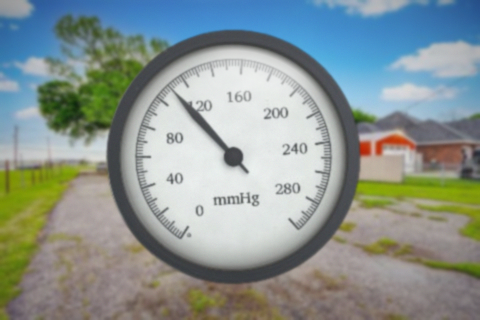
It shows 110 (mmHg)
